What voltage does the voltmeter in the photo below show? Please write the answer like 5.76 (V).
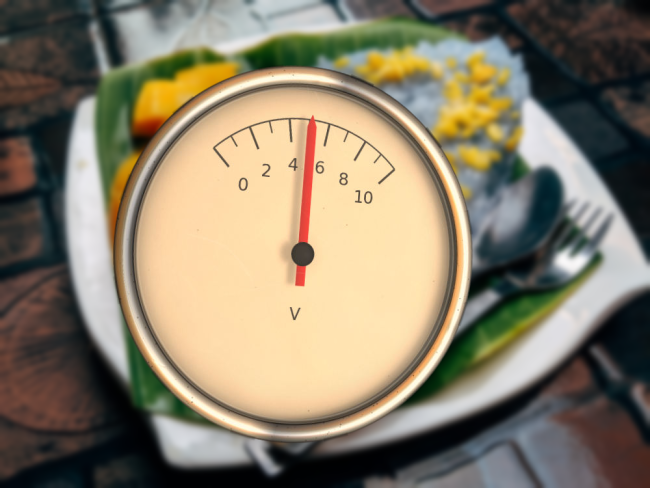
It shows 5 (V)
